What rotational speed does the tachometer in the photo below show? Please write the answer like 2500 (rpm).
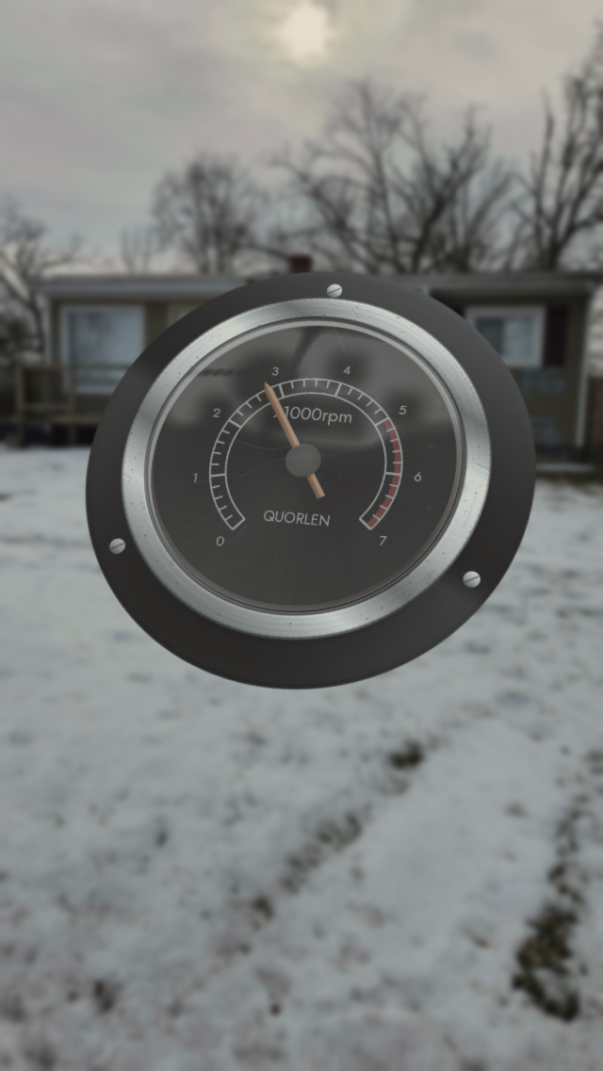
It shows 2800 (rpm)
